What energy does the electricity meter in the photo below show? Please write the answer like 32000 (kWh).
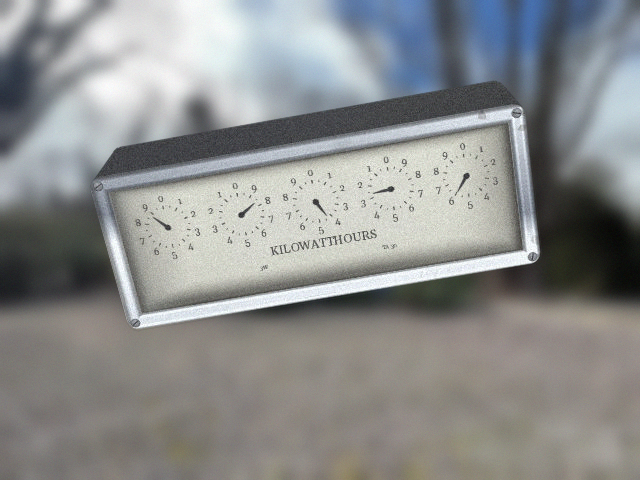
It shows 88426 (kWh)
